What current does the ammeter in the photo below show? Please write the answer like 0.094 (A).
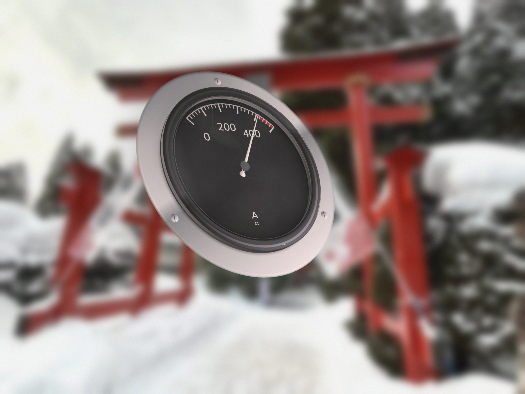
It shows 400 (A)
